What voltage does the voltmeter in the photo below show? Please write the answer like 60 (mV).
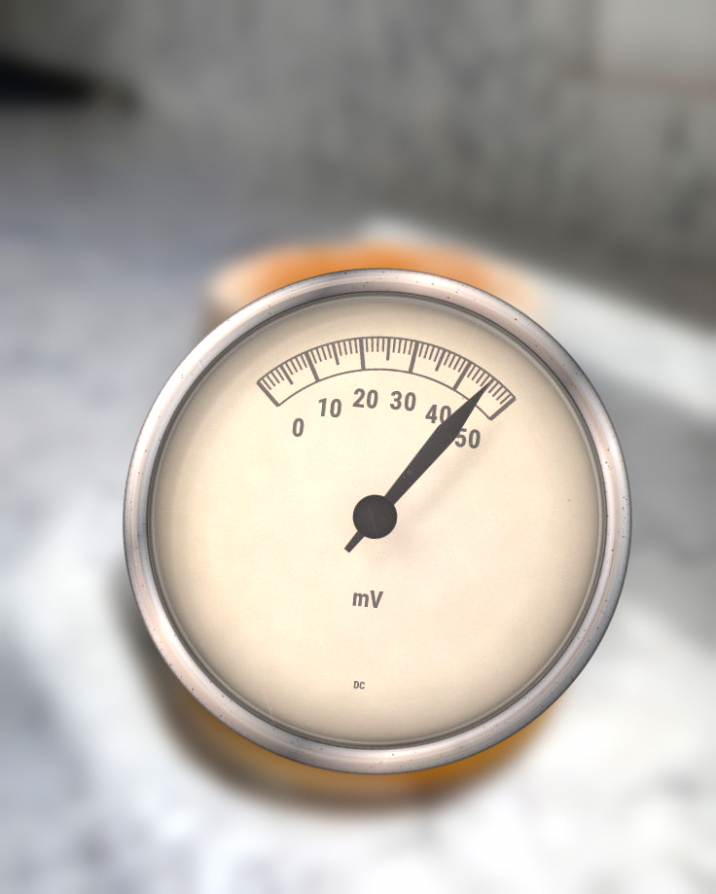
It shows 45 (mV)
